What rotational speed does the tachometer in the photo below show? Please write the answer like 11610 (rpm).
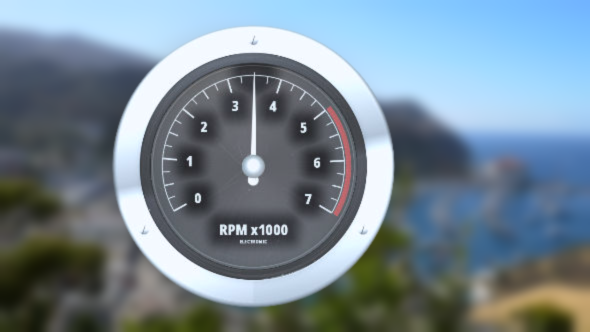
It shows 3500 (rpm)
